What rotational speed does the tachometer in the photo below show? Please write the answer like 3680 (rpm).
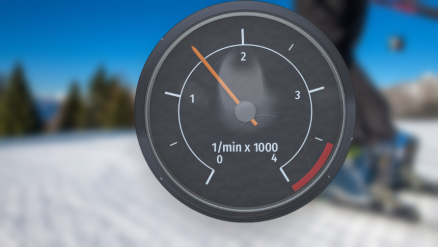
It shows 1500 (rpm)
